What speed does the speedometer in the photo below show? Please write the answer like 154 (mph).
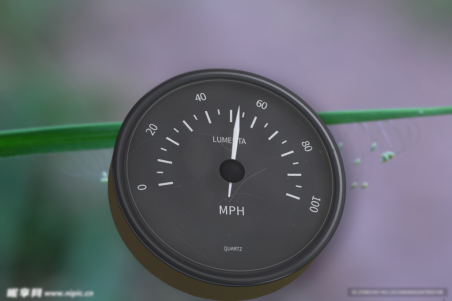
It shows 52.5 (mph)
